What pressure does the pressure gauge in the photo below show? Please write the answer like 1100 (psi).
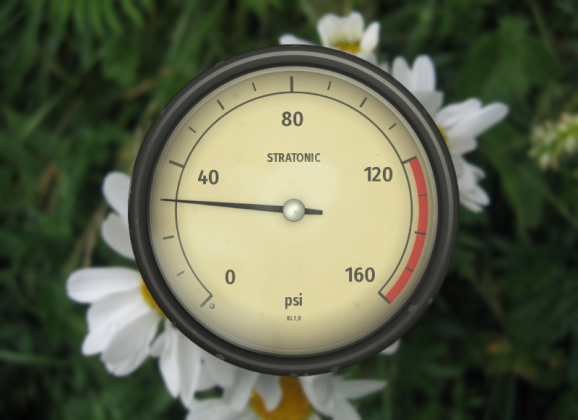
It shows 30 (psi)
